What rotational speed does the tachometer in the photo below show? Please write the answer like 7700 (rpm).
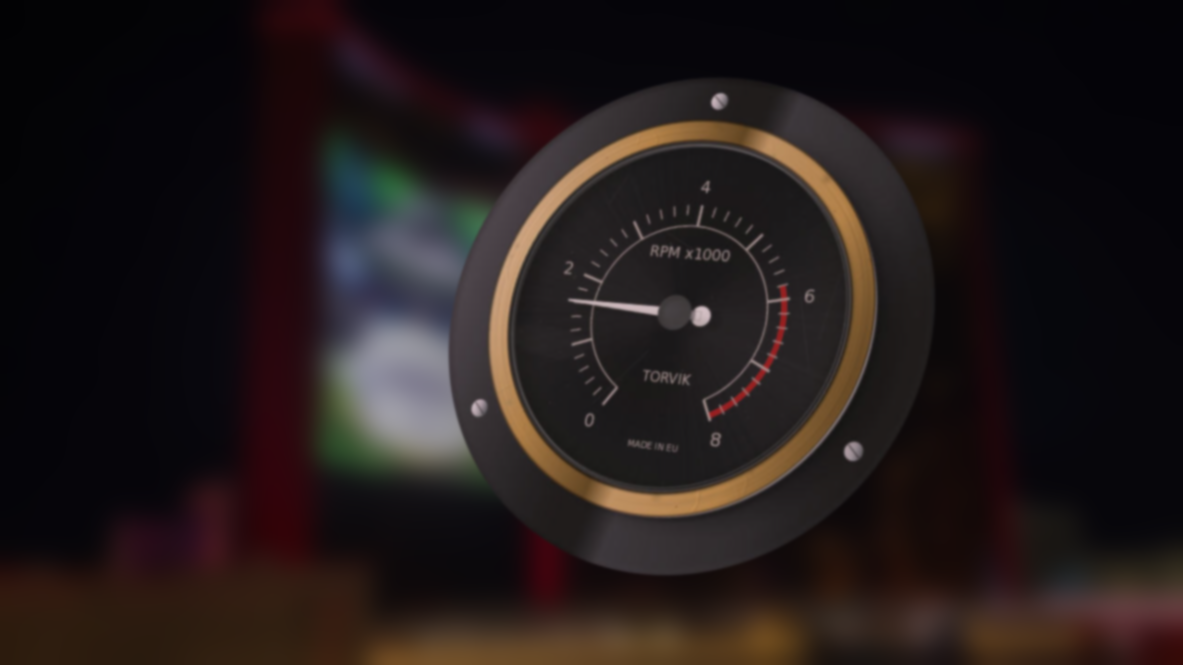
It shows 1600 (rpm)
